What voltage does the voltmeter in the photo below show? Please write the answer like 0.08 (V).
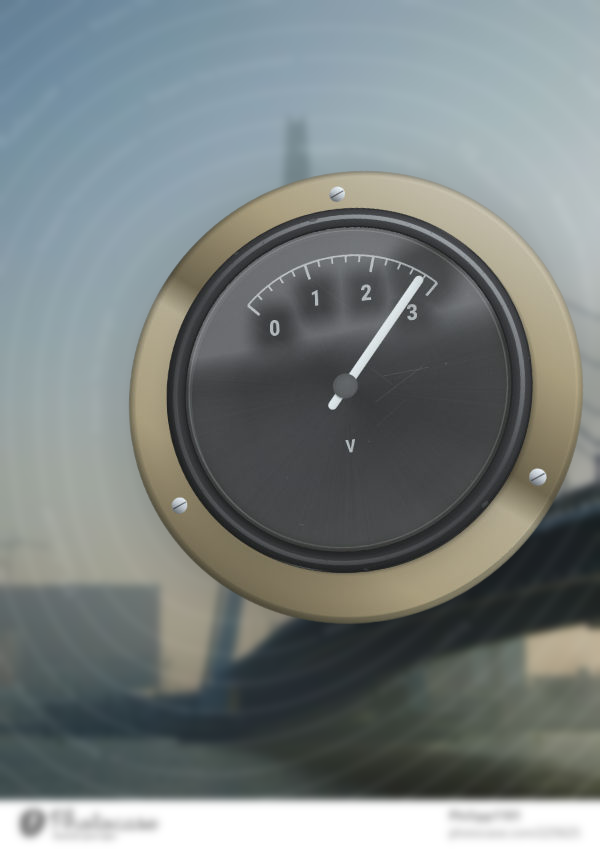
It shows 2.8 (V)
